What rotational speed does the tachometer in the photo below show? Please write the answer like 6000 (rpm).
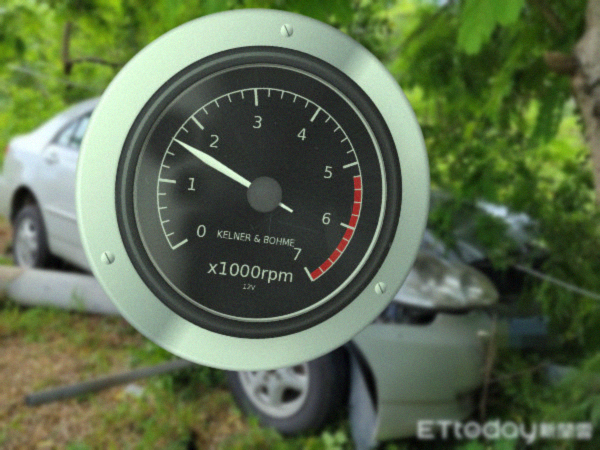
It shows 1600 (rpm)
